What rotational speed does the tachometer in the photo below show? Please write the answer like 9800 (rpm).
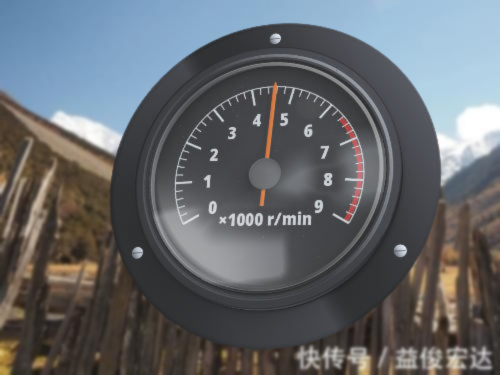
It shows 4600 (rpm)
